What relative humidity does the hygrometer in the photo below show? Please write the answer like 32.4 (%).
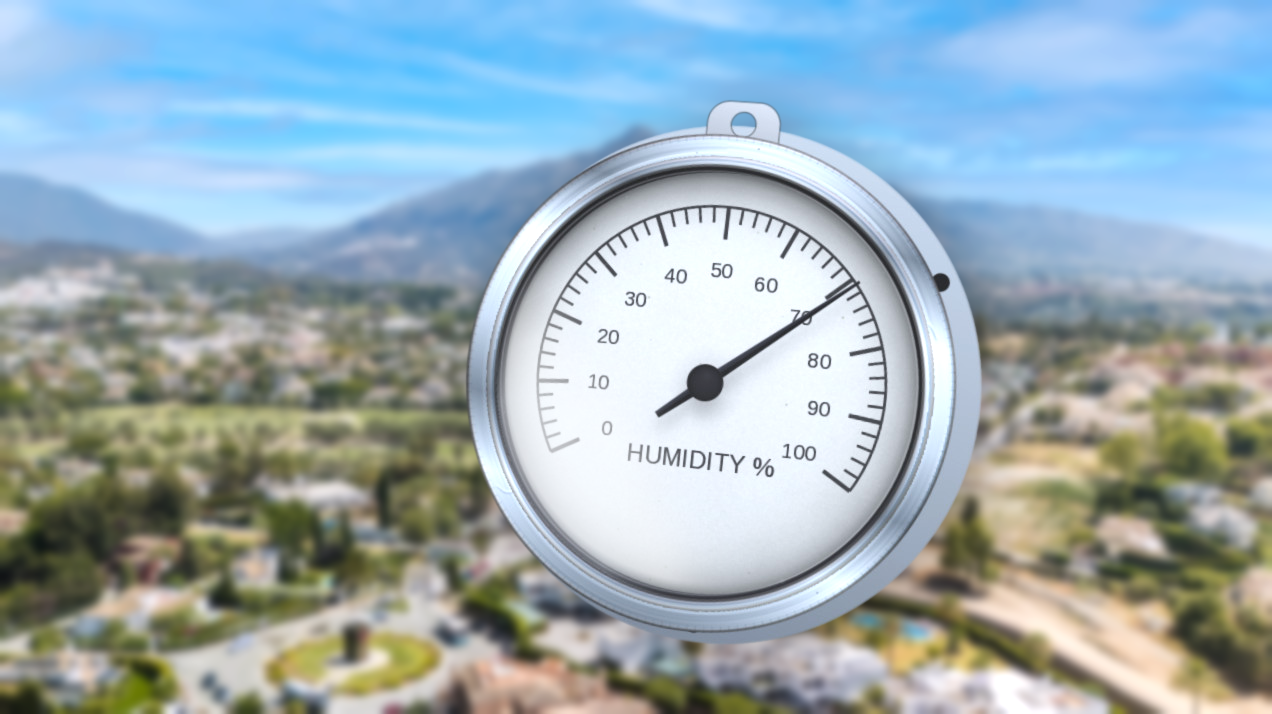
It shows 71 (%)
